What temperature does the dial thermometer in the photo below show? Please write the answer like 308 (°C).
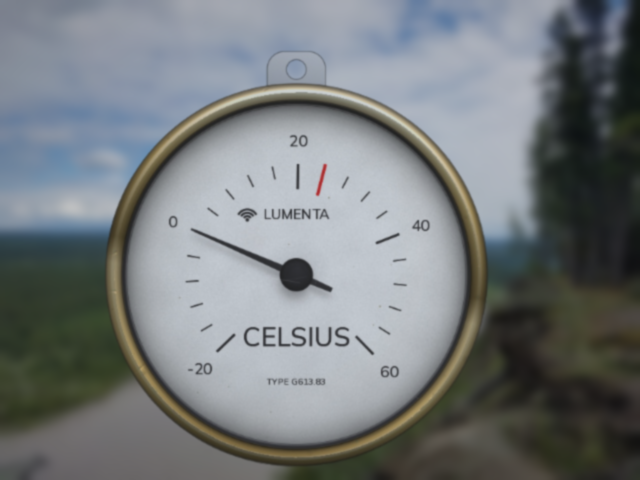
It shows 0 (°C)
